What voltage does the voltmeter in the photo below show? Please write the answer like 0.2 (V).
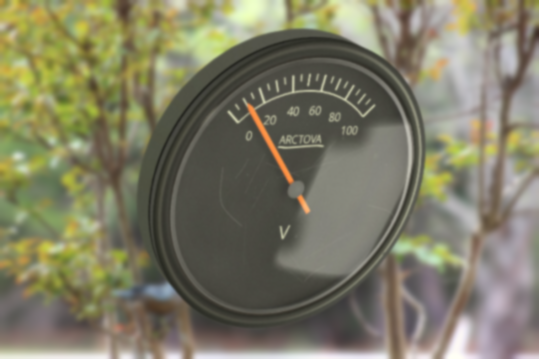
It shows 10 (V)
